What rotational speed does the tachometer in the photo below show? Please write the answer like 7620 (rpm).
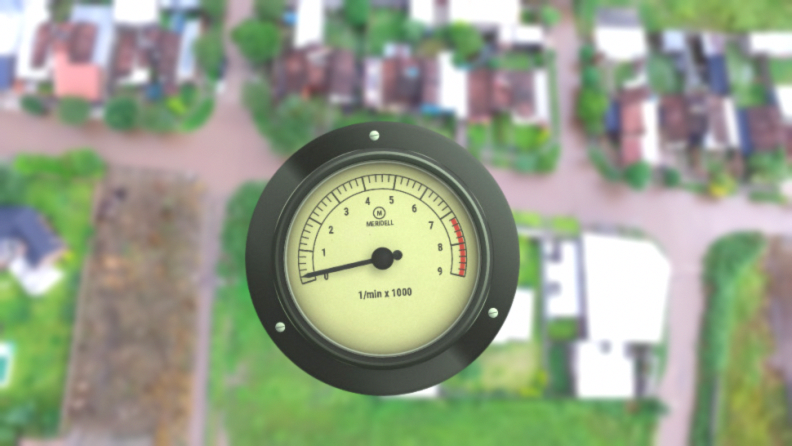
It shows 200 (rpm)
